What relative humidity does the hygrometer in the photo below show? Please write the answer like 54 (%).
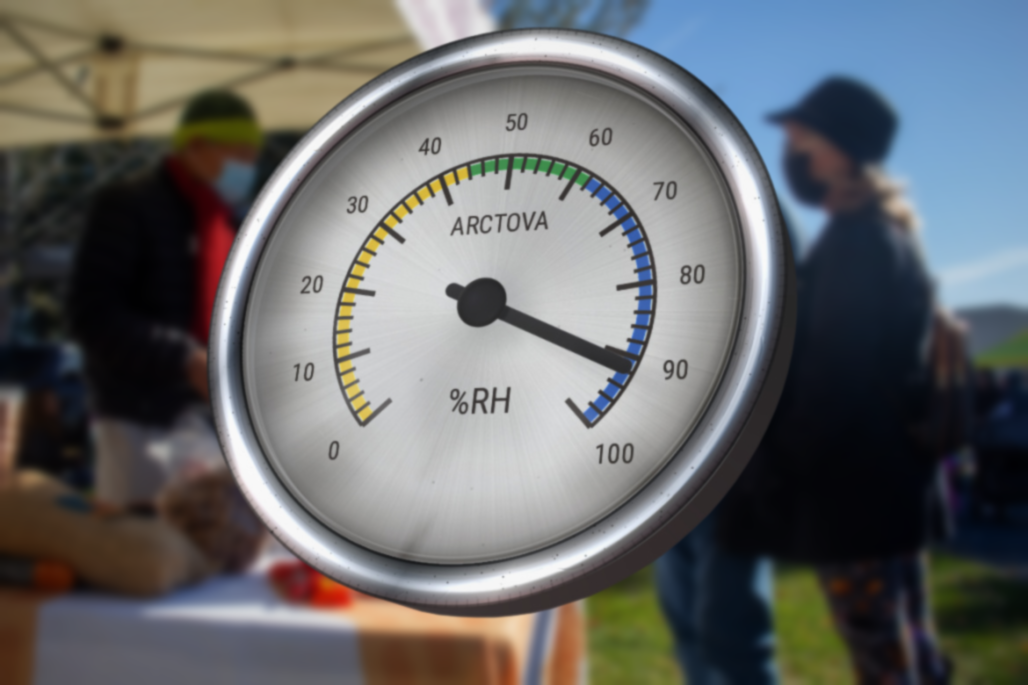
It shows 92 (%)
